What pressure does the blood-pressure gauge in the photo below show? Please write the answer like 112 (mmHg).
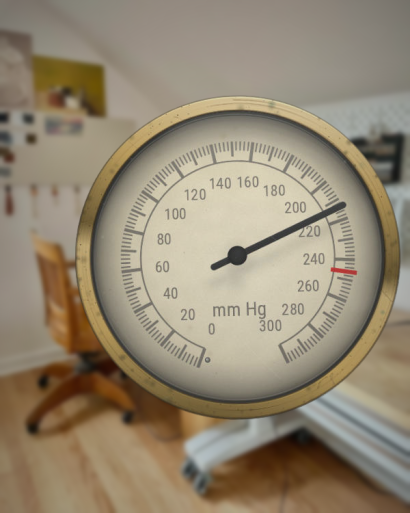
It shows 214 (mmHg)
